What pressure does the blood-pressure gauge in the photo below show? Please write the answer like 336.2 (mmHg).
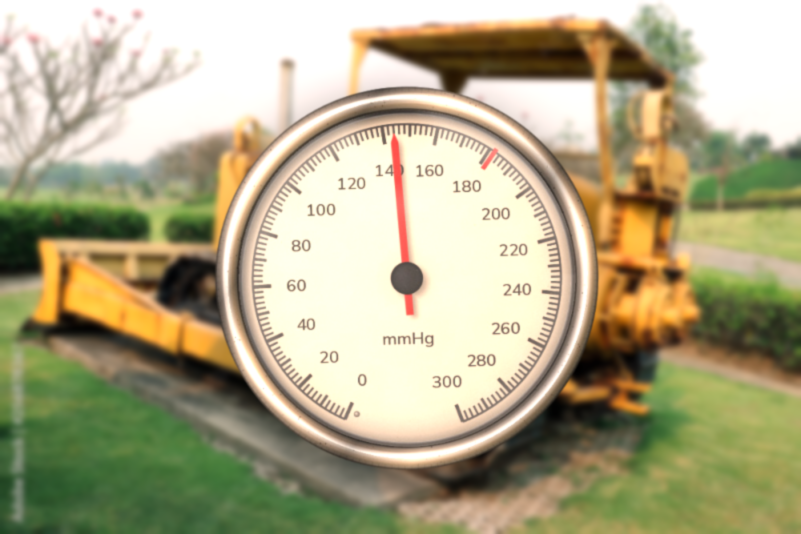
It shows 144 (mmHg)
